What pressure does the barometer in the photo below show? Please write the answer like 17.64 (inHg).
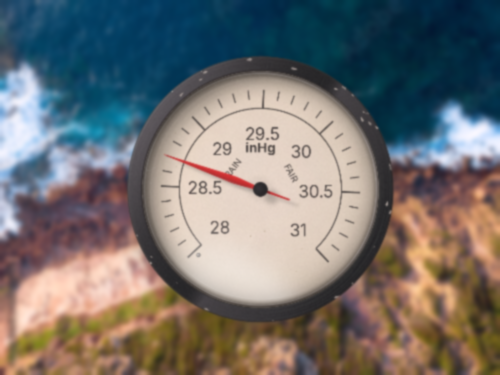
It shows 28.7 (inHg)
